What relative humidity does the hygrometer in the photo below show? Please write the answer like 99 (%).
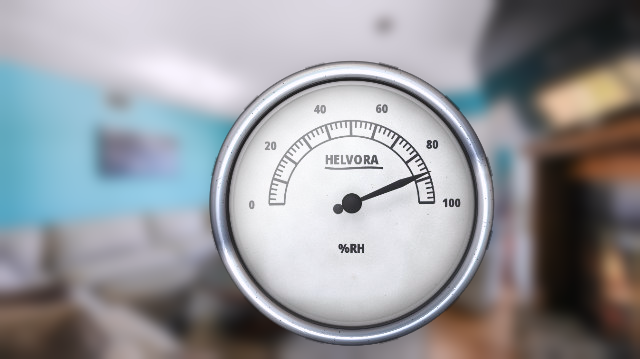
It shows 88 (%)
